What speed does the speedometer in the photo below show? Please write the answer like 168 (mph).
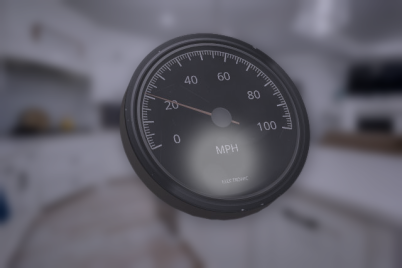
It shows 20 (mph)
